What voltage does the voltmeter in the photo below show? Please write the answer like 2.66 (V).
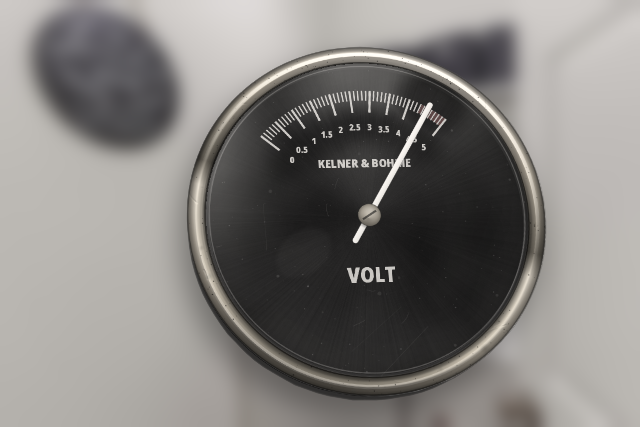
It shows 4.5 (V)
